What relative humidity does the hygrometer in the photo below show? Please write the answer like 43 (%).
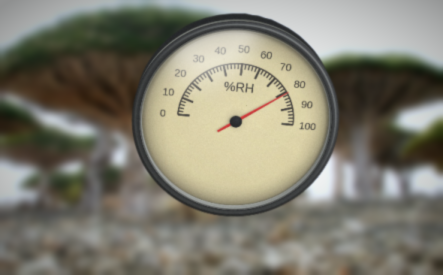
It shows 80 (%)
